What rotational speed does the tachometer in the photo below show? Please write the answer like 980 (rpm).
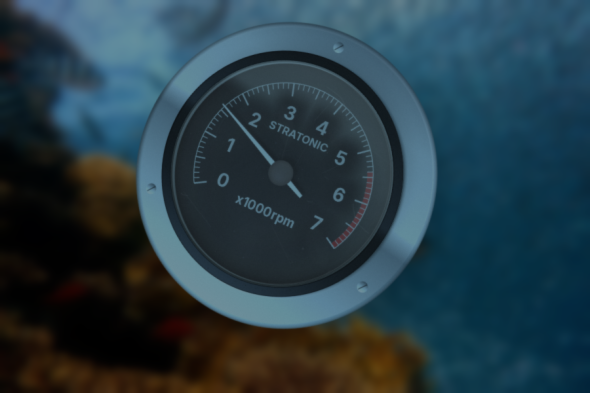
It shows 1600 (rpm)
